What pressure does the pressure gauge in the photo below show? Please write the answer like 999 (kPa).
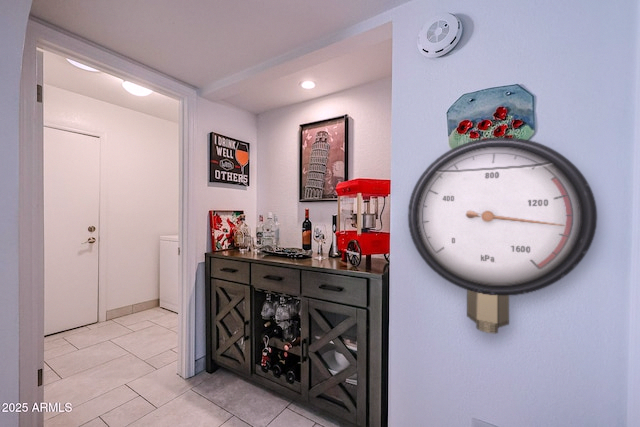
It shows 1350 (kPa)
